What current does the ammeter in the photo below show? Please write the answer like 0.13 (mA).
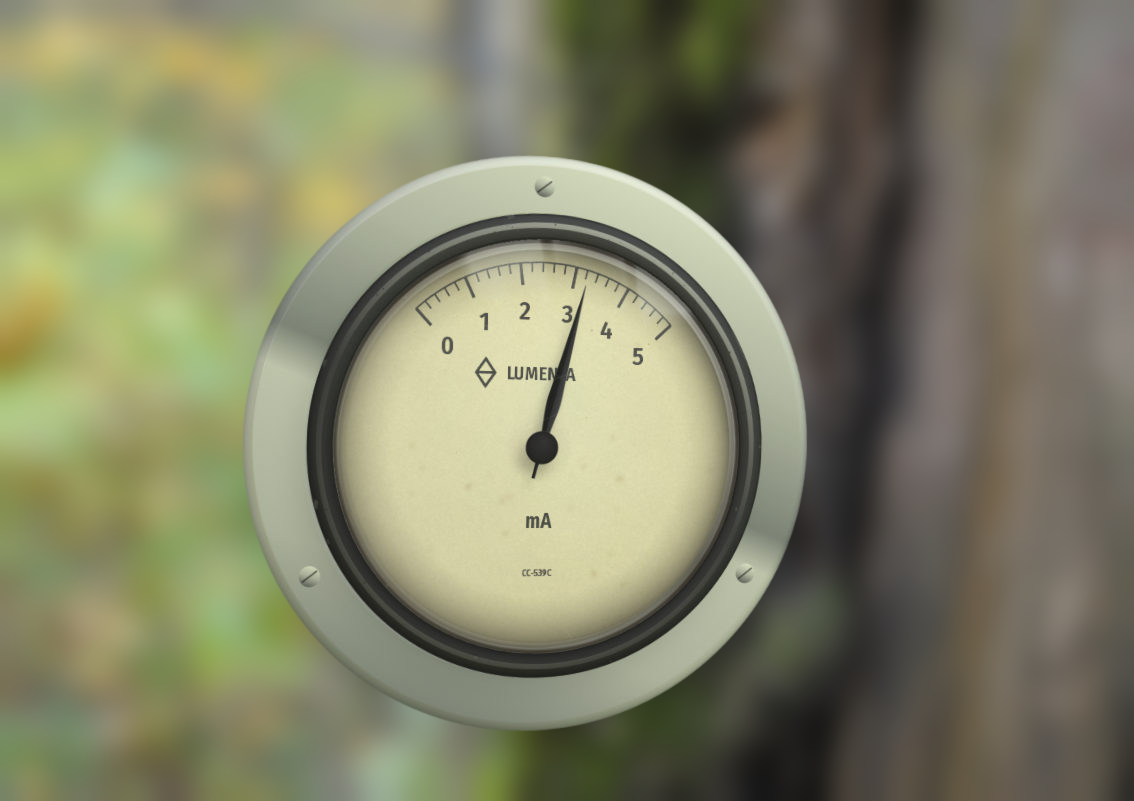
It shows 3.2 (mA)
